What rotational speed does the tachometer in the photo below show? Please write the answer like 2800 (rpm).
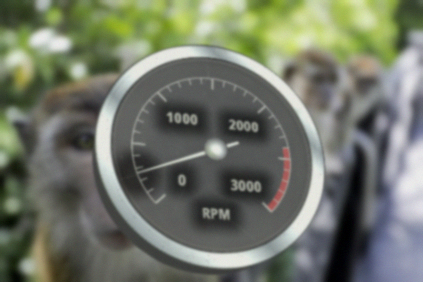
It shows 250 (rpm)
